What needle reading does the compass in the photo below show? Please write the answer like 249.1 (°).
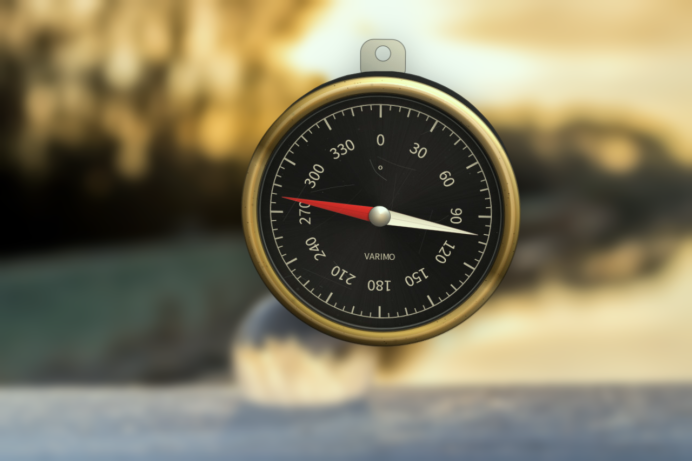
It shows 280 (°)
